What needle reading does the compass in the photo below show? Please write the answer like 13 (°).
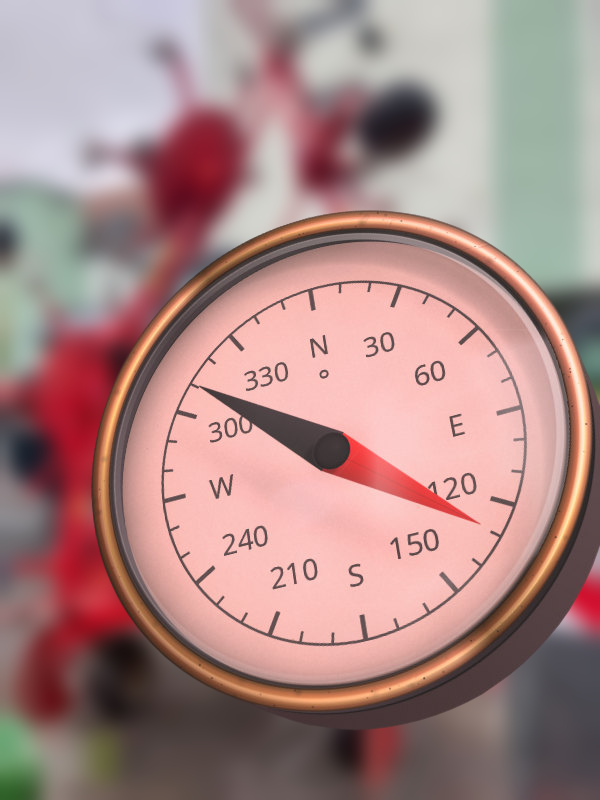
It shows 130 (°)
